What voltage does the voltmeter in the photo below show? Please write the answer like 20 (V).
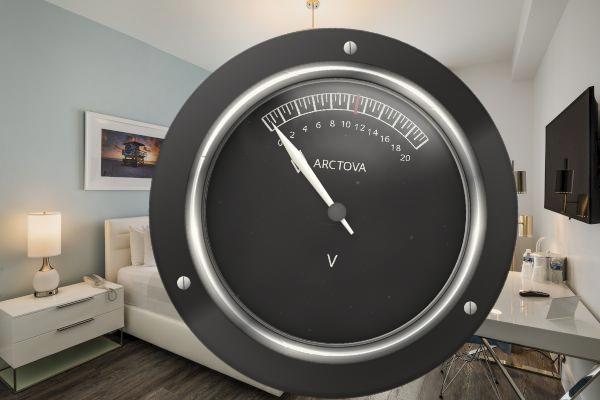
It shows 0.5 (V)
